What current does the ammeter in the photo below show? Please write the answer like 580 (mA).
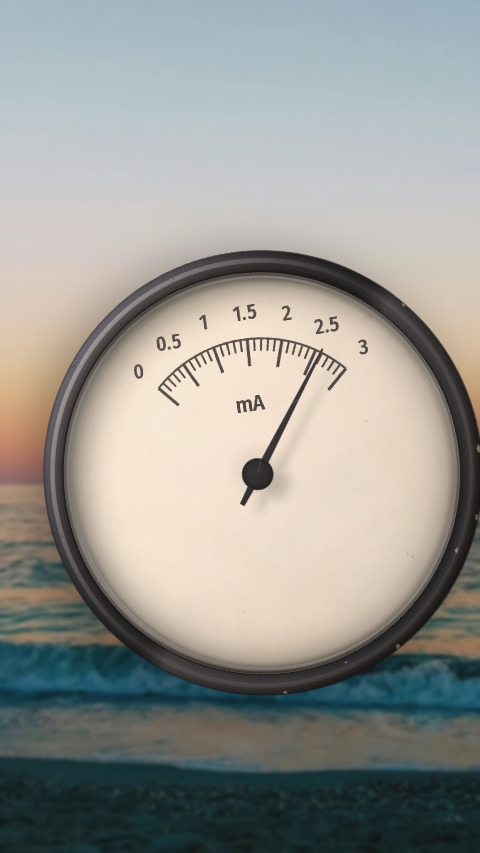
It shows 2.6 (mA)
